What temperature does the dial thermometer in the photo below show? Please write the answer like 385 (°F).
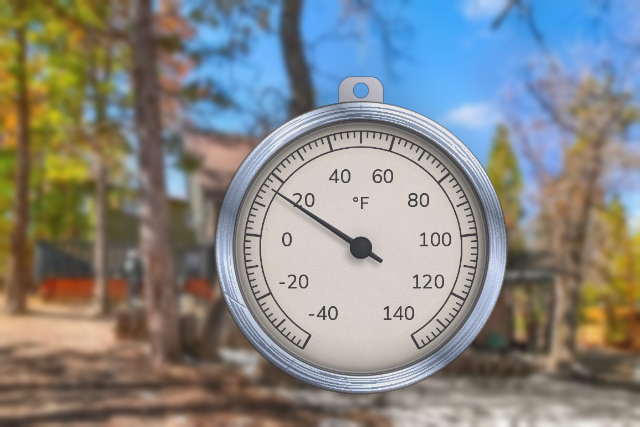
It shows 16 (°F)
